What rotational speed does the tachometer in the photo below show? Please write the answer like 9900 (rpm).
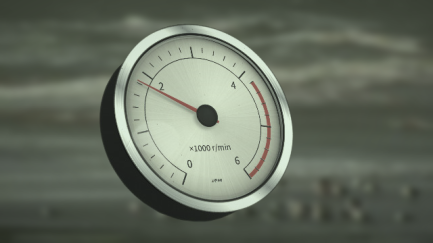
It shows 1800 (rpm)
